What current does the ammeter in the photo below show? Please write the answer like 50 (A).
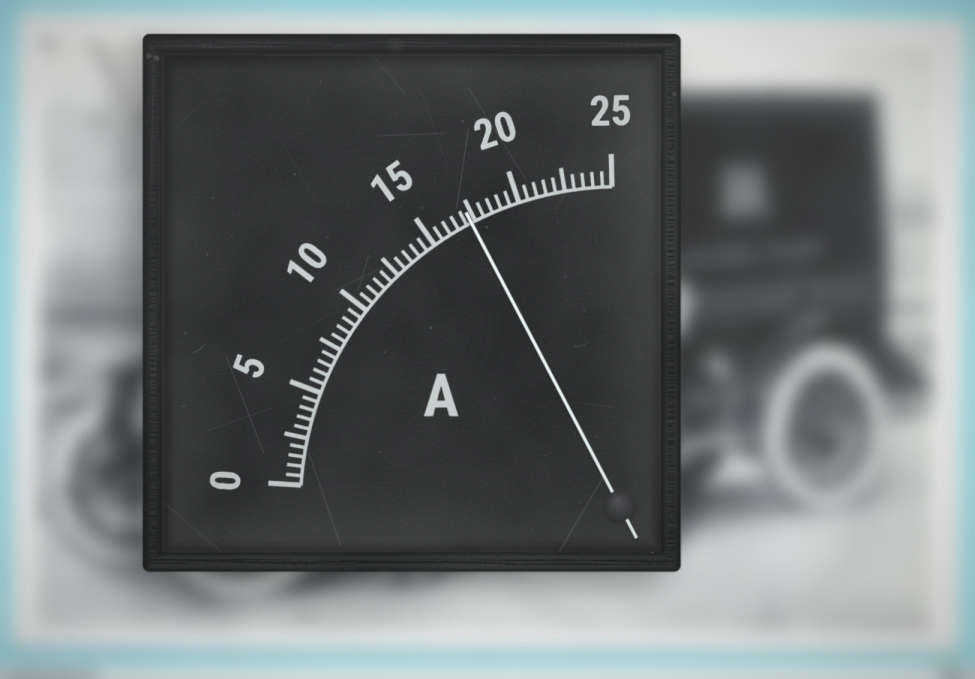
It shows 17.25 (A)
